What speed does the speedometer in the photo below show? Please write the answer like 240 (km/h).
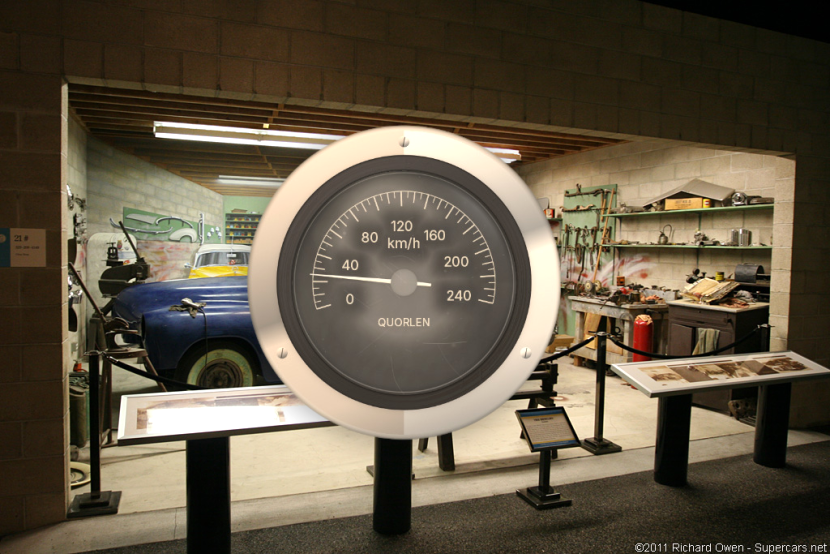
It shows 25 (km/h)
